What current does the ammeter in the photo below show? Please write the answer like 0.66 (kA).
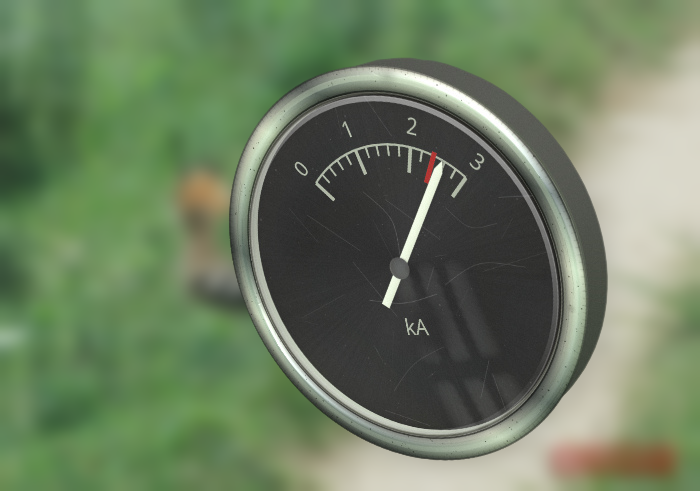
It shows 2.6 (kA)
